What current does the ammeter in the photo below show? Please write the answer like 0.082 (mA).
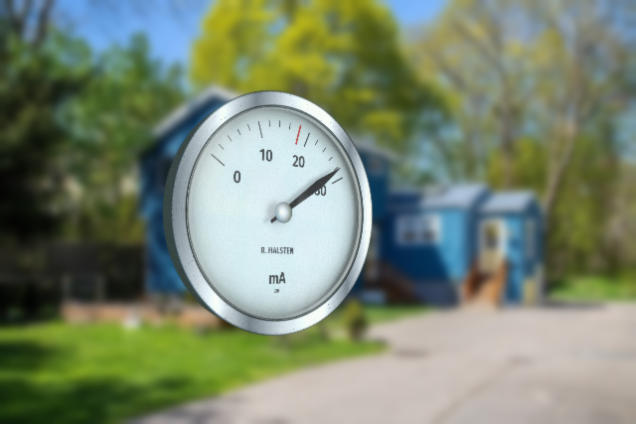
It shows 28 (mA)
